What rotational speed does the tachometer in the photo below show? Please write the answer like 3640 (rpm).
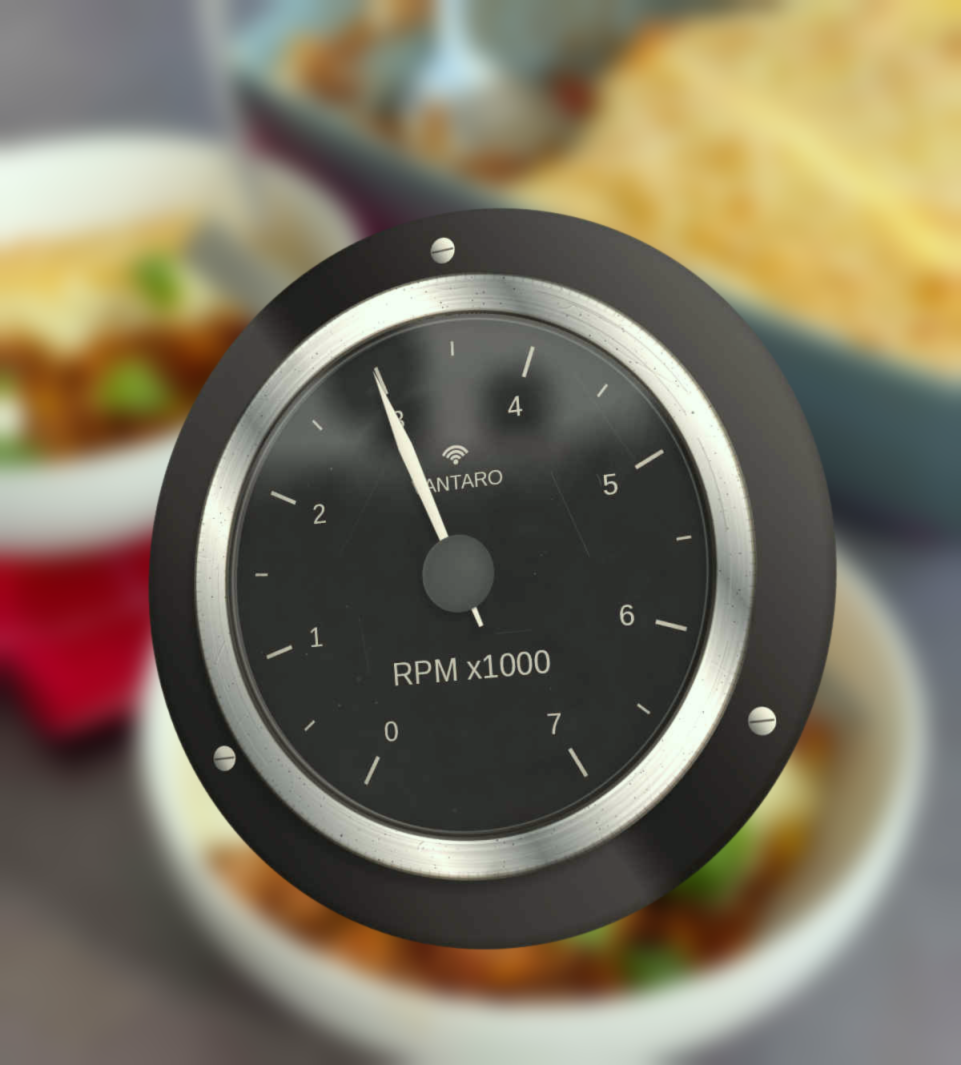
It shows 3000 (rpm)
